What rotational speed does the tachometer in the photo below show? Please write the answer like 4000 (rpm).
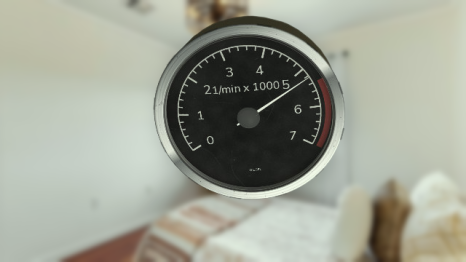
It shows 5200 (rpm)
